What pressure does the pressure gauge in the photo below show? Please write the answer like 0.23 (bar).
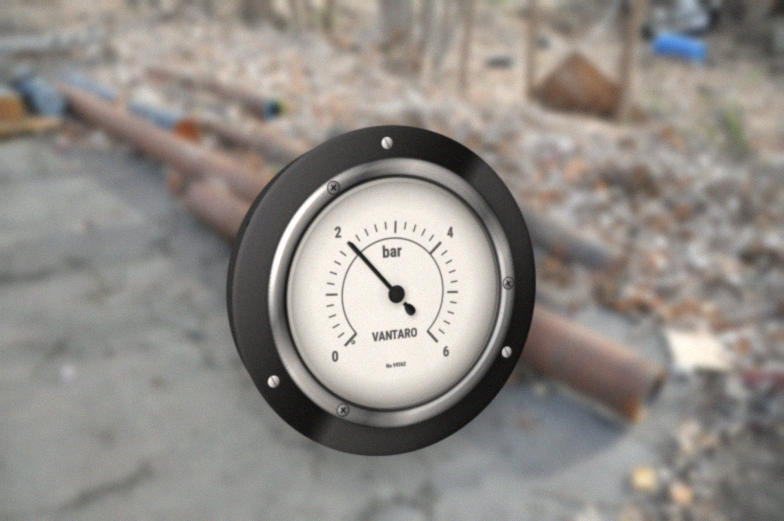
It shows 2 (bar)
